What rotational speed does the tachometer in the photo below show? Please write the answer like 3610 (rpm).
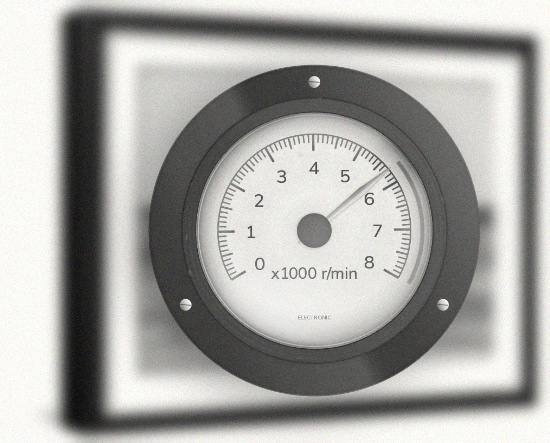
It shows 5700 (rpm)
